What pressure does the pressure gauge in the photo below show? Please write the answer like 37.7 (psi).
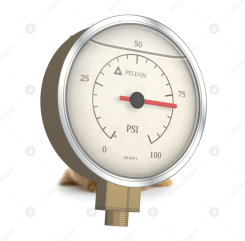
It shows 80 (psi)
